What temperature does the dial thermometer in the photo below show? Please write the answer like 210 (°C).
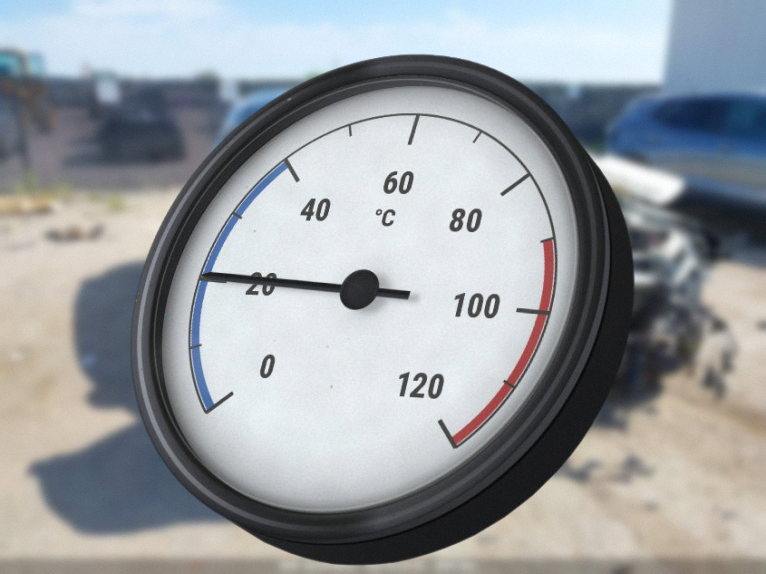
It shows 20 (°C)
